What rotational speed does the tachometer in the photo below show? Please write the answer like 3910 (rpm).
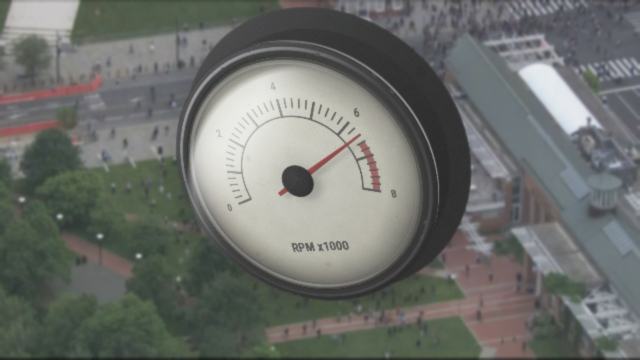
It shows 6400 (rpm)
